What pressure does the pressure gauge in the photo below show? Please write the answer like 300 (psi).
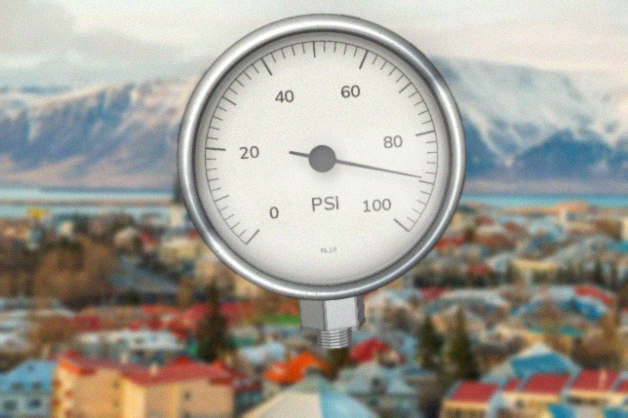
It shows 89 (psi)
